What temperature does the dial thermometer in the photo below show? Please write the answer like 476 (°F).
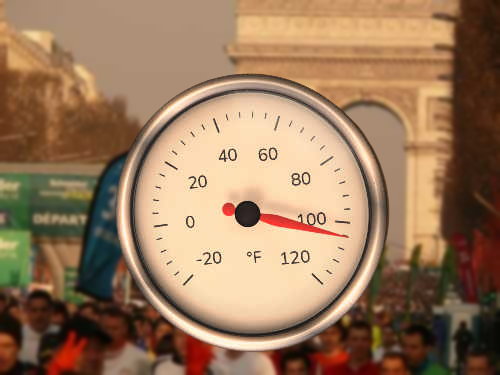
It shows 104 (°F)
